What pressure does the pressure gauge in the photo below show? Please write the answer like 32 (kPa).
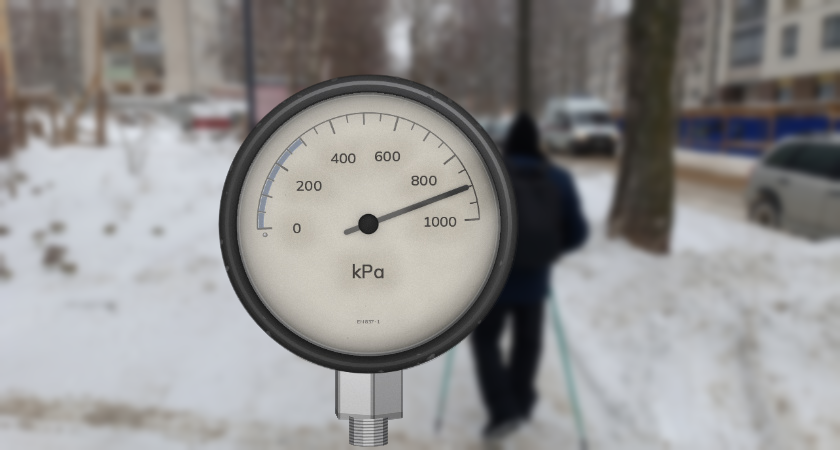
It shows 900 (kPa)
